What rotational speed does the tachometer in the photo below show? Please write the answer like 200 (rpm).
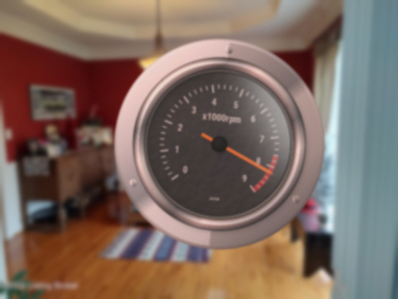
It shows 8200 (rpm)
